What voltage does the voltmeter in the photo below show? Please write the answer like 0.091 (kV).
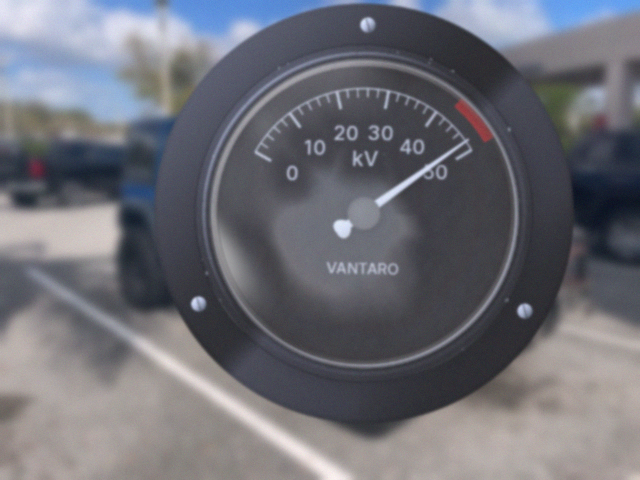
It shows 48 (kV)
